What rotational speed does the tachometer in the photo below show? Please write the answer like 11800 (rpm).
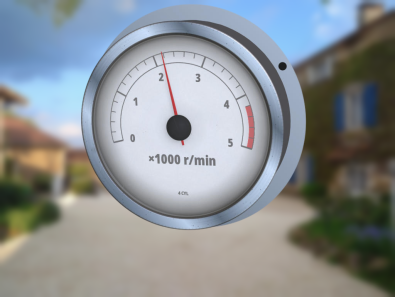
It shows 2200 (rpm)
